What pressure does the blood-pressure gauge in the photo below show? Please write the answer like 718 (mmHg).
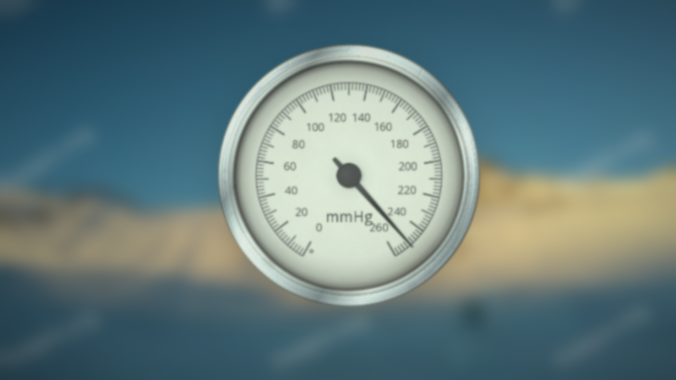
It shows 250 (mmHg)
